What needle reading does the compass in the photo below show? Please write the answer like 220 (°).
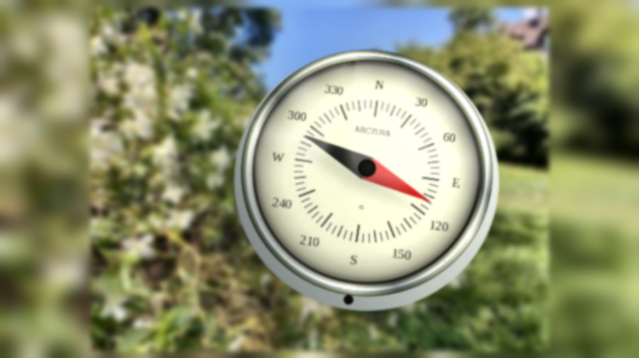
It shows 110 (°)
